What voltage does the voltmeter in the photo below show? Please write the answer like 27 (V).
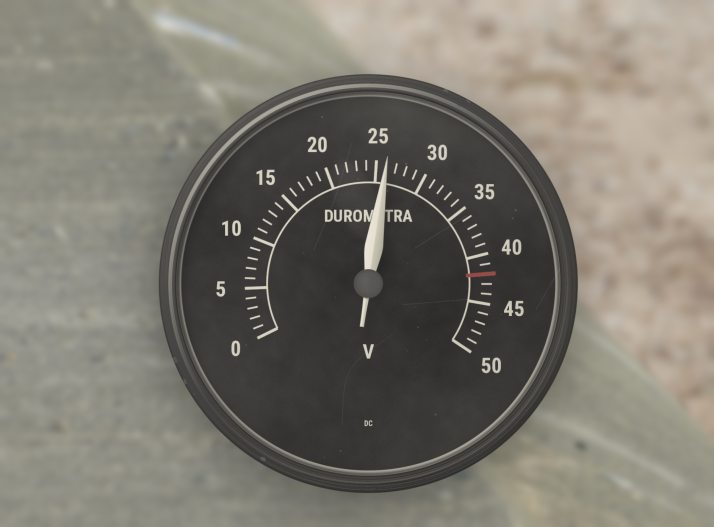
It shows 26 (V)
